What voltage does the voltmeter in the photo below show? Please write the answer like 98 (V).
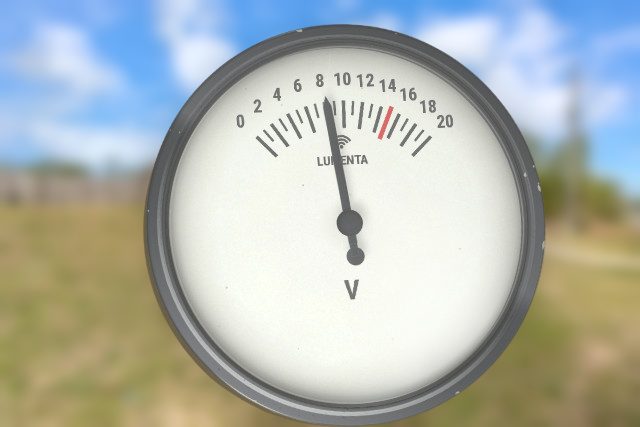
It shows 8 (V)
